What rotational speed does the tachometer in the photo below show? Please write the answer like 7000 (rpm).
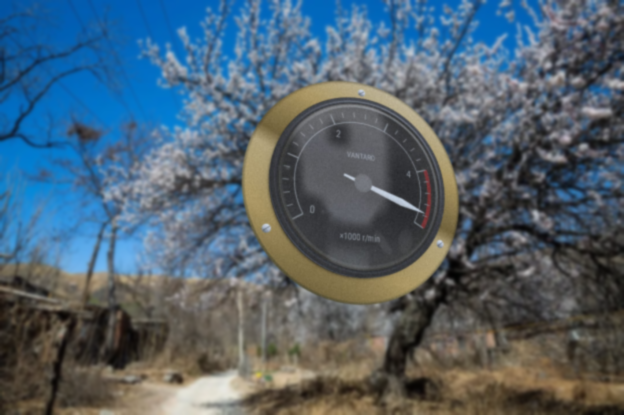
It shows 4800 (rpm)
